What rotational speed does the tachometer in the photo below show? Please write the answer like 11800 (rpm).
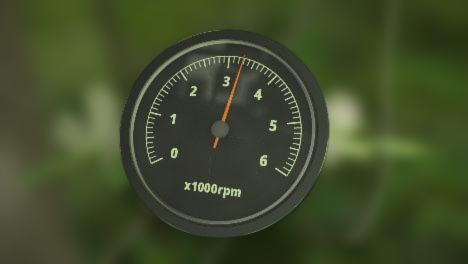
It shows 3300 (rpm)
